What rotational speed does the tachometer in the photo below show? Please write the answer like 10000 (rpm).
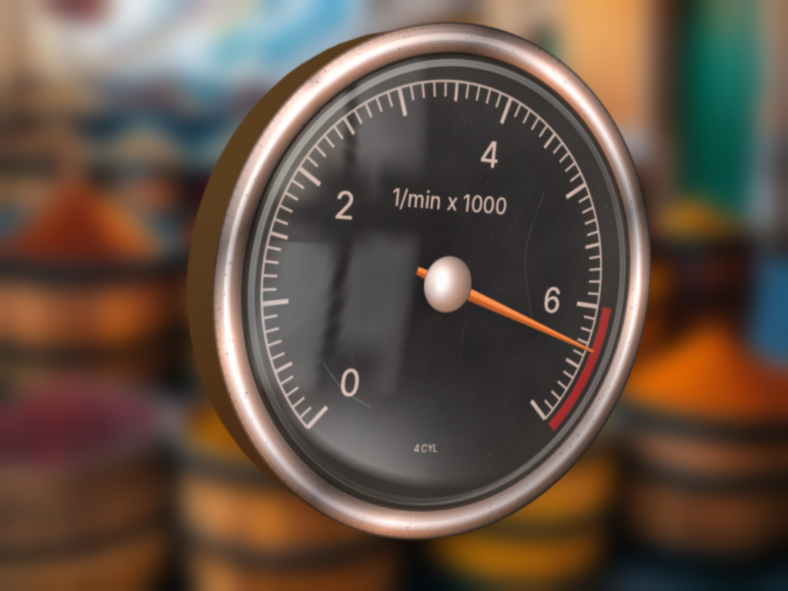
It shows 6350 (rpm)
